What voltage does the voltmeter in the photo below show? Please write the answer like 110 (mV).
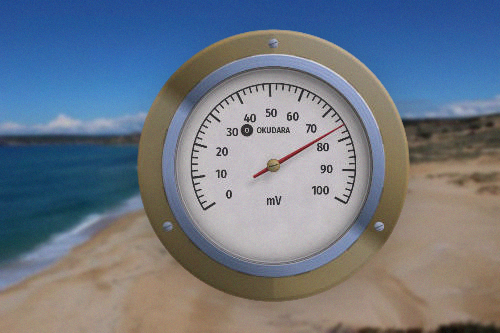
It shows 76 (mV)
